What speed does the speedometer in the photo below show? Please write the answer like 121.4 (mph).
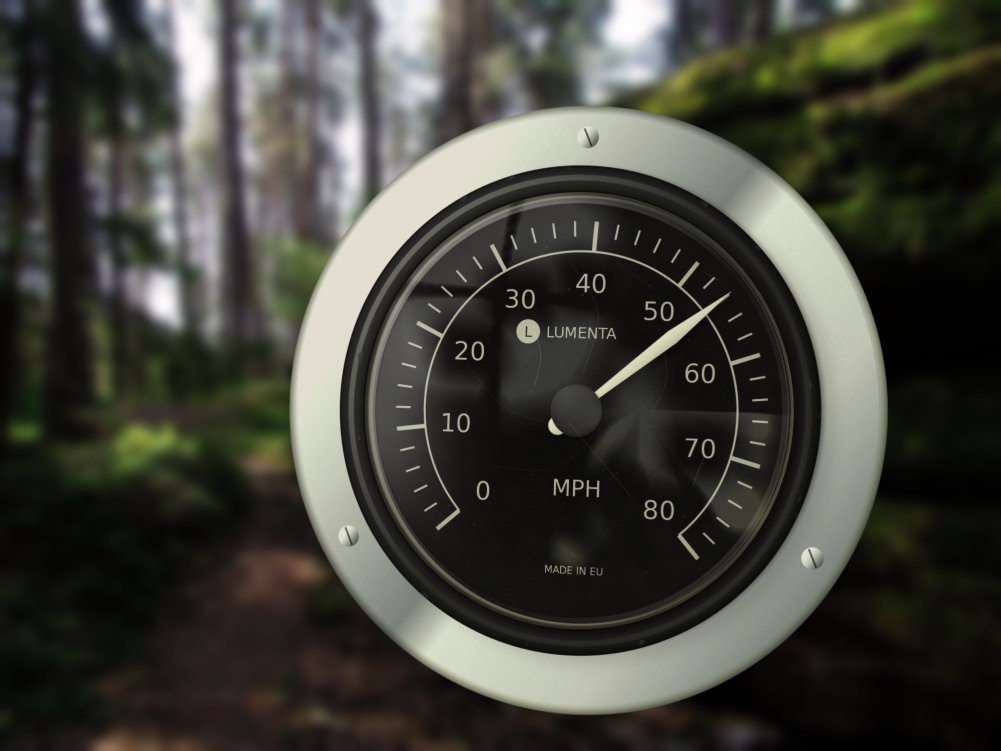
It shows 54 (mph)
